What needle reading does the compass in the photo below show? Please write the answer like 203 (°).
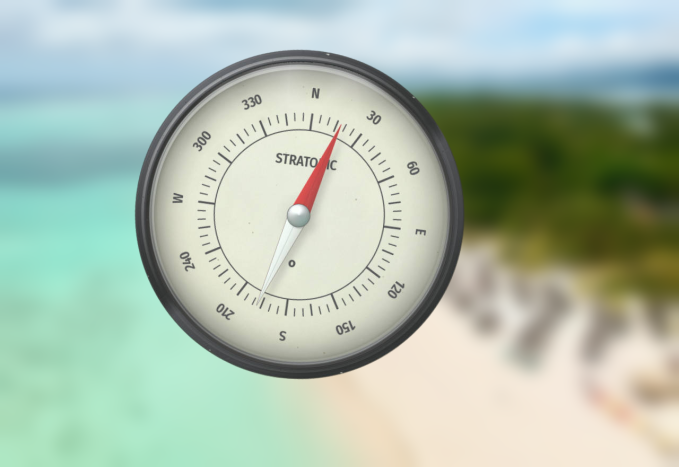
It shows 17.5 (°)
